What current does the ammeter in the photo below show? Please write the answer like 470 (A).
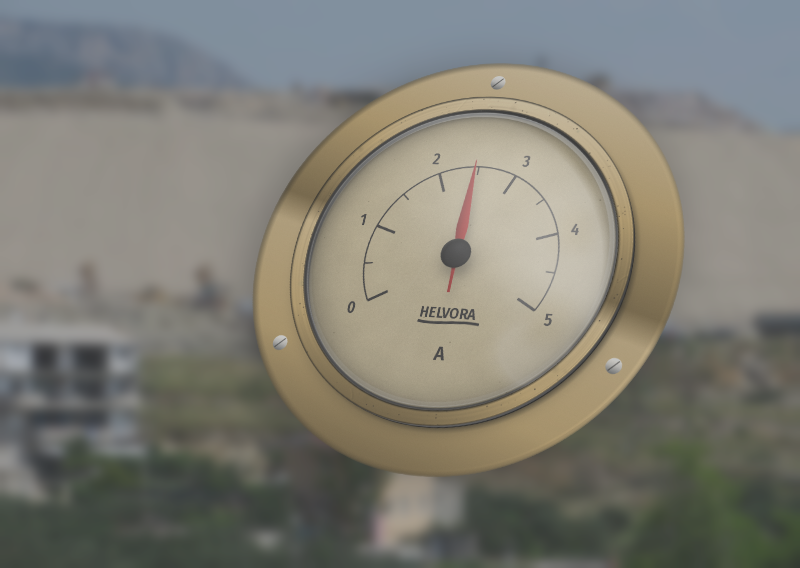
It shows 2.5 (A)
